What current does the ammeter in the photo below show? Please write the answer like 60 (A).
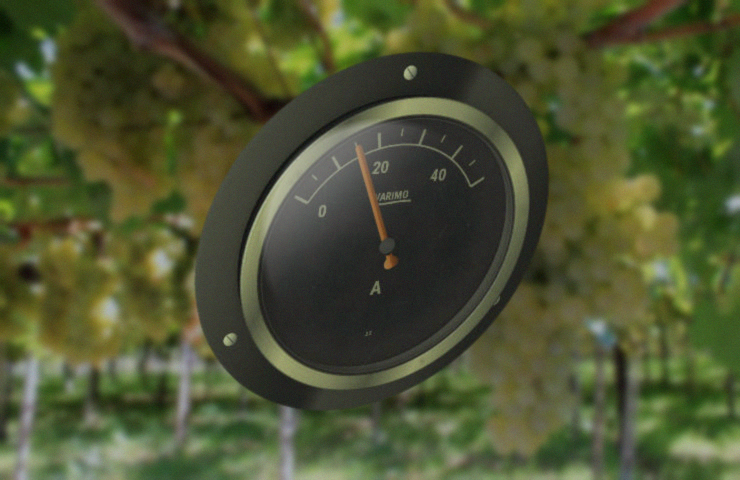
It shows 15 (A)
